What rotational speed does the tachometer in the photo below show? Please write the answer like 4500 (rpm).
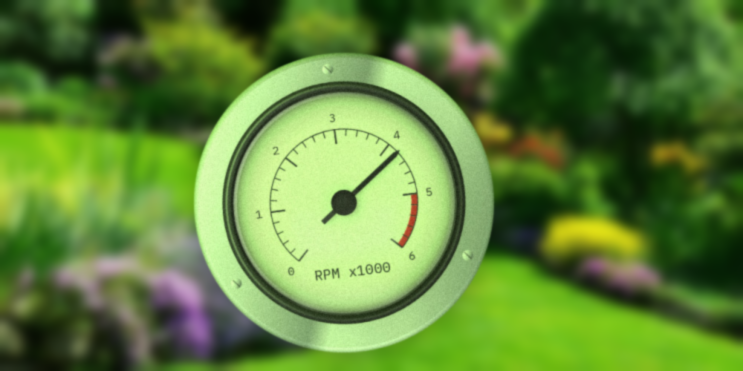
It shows 4200 (rpm)
